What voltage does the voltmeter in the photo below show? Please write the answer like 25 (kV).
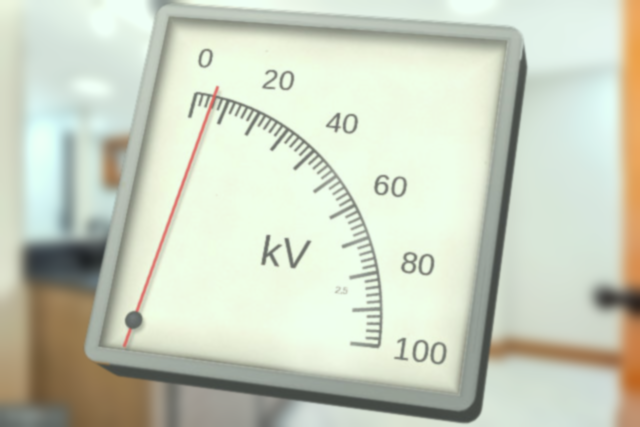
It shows 6 (kV)
